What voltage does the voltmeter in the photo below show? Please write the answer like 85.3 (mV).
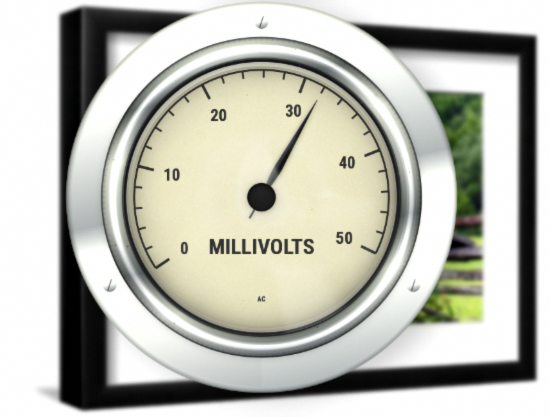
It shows 32 (mV)
